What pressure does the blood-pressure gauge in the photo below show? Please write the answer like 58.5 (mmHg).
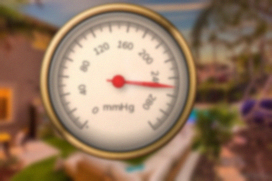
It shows 250 (mmHg)
